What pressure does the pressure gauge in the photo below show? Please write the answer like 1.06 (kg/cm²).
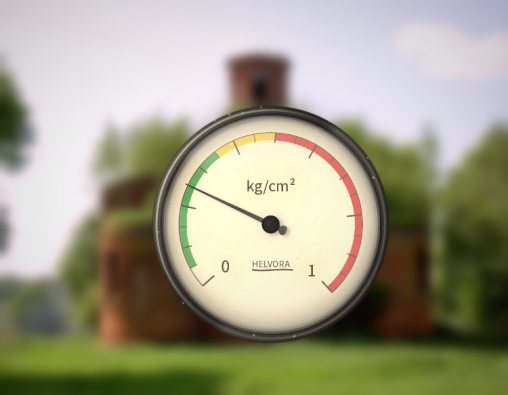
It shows 0.25 (kg/cm²)
